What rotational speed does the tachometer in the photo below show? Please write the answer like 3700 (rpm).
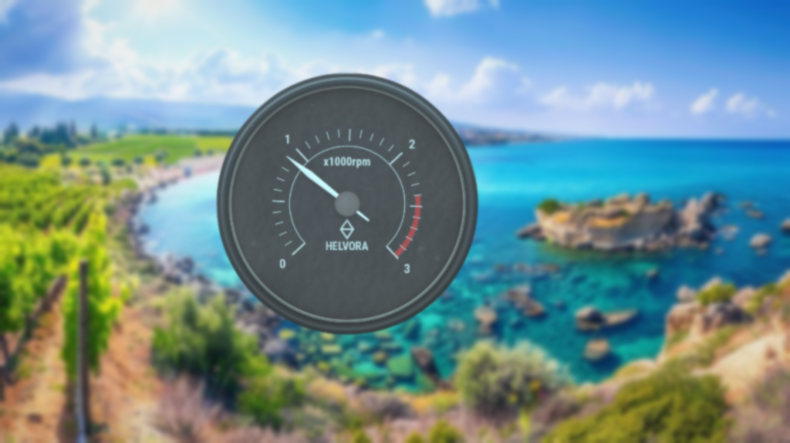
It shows 900 (rpm)
